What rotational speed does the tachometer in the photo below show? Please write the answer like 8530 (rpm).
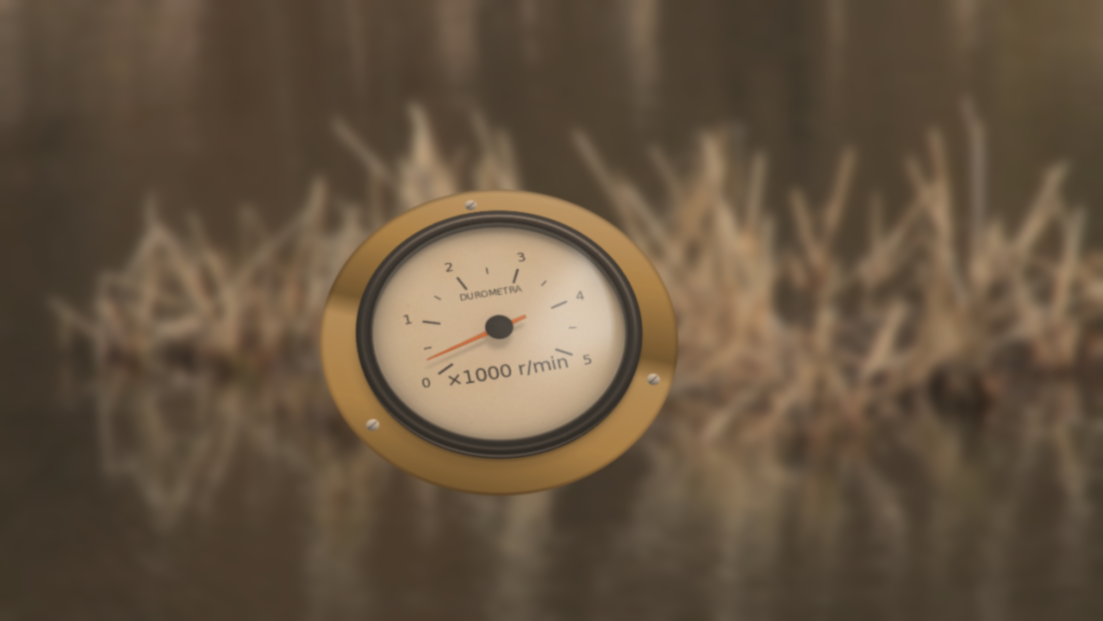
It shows 250 (rpm)
